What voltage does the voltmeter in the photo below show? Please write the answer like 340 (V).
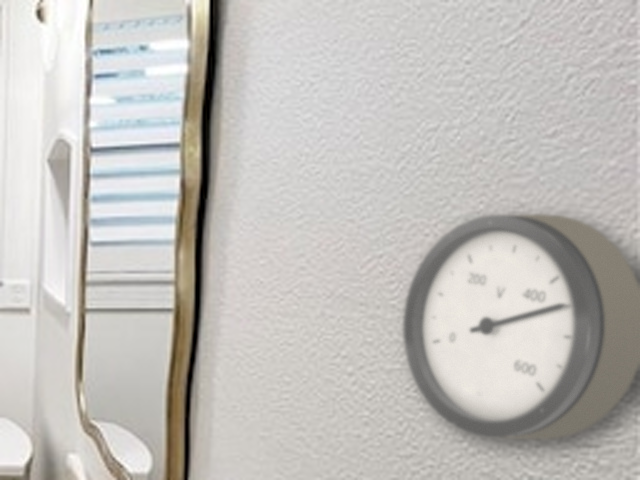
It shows 450 (V)
